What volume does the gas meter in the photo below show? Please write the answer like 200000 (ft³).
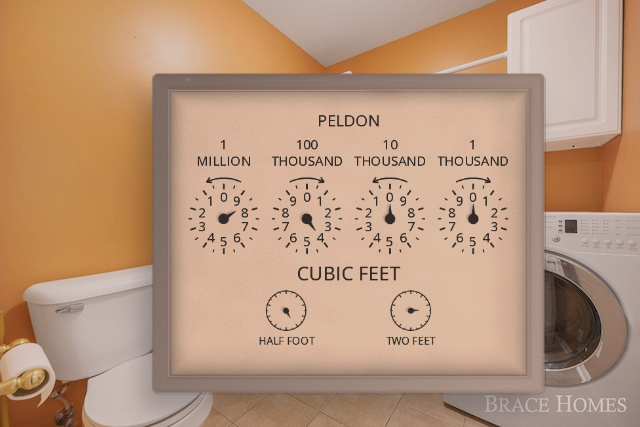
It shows 840000 (ft³)
